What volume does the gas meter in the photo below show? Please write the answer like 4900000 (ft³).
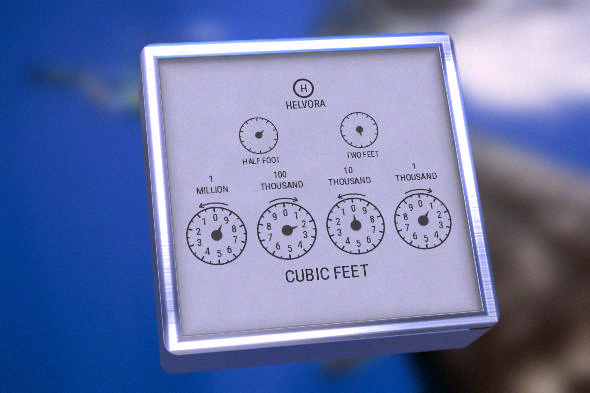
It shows 920100 (ft³)
